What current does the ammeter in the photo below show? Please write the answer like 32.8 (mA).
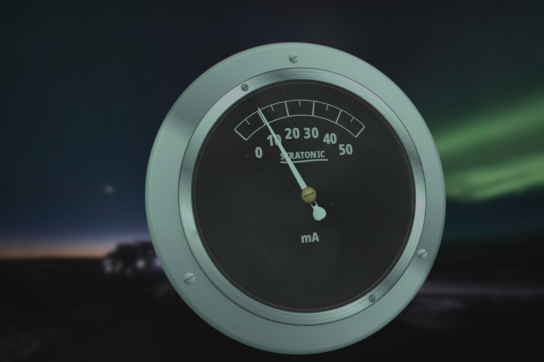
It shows 10 (mA)
